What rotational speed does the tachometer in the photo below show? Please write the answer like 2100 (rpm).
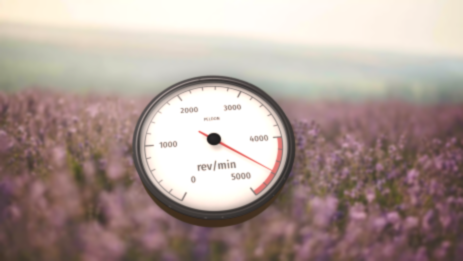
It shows 4600 (rpm)
